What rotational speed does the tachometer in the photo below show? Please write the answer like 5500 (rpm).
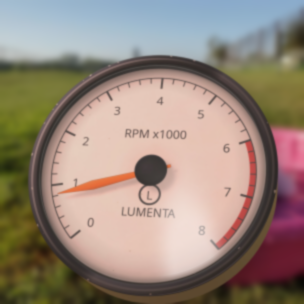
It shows 800 (rpm)
